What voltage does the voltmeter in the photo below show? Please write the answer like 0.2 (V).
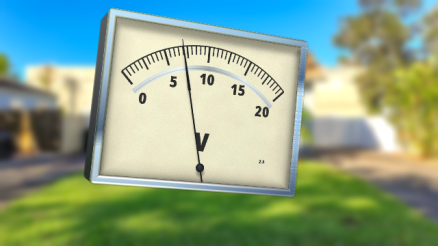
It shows 7 (V)
